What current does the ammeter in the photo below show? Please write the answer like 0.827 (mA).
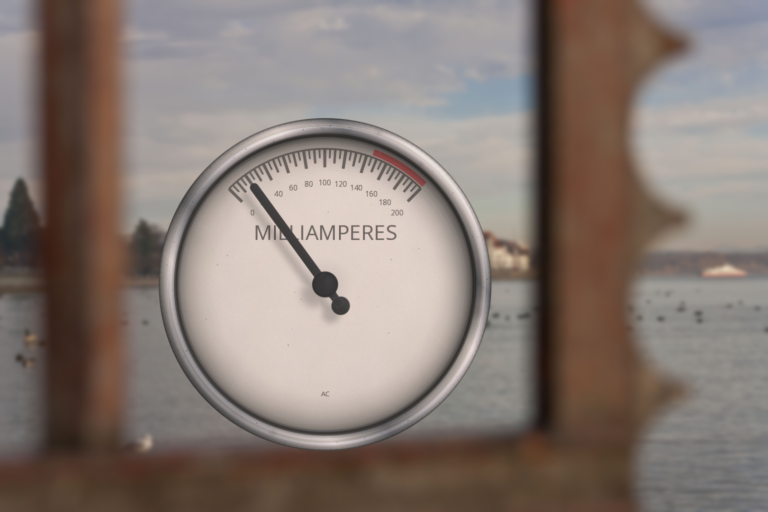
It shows 20 (mA)
